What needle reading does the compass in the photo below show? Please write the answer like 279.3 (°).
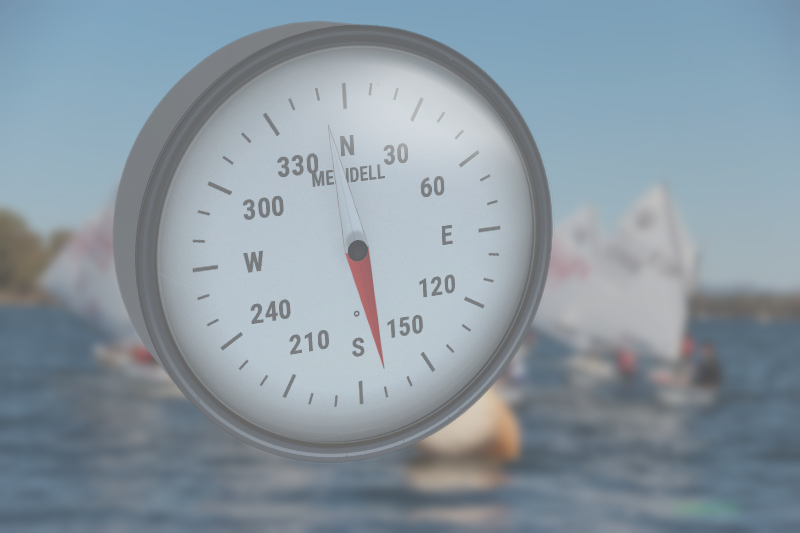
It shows 170 (°)
